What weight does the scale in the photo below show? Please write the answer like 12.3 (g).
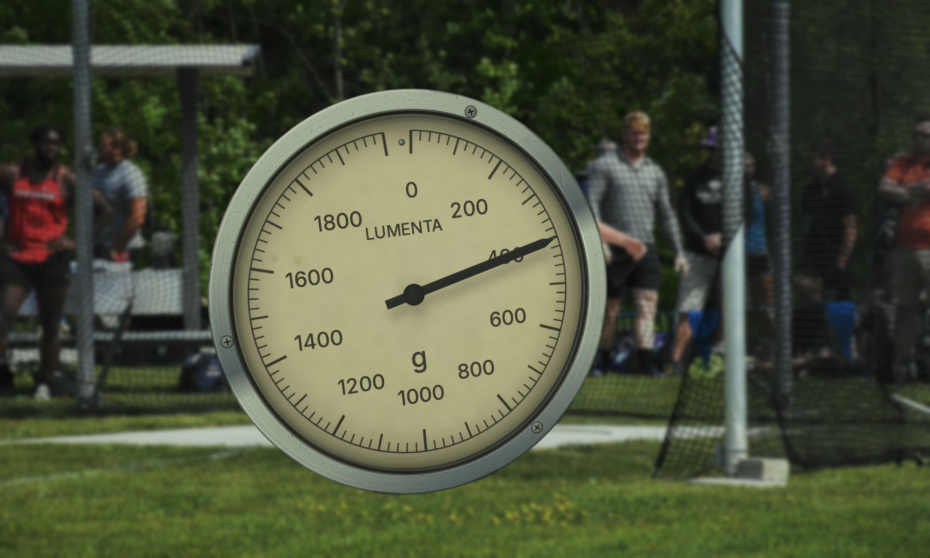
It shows 400 (g)
